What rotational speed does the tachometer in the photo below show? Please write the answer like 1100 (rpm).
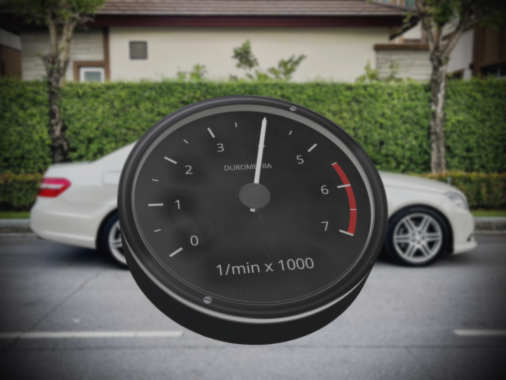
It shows 4000 (rpm)
